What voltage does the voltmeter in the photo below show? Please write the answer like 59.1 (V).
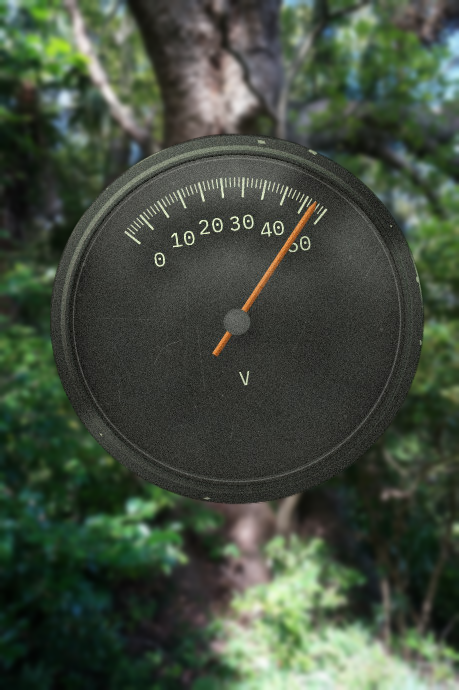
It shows 47 (V)
